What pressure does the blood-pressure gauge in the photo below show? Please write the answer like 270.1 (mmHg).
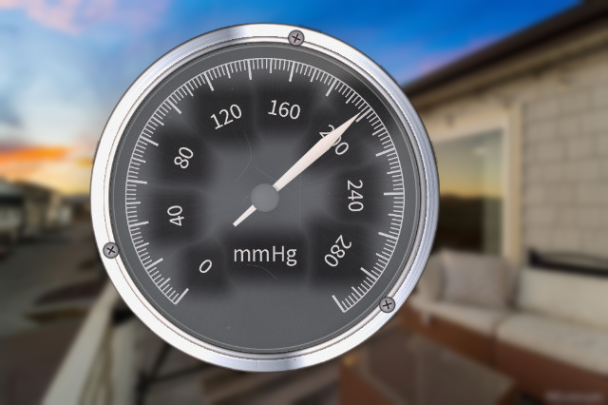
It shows 198 (mmHg)
